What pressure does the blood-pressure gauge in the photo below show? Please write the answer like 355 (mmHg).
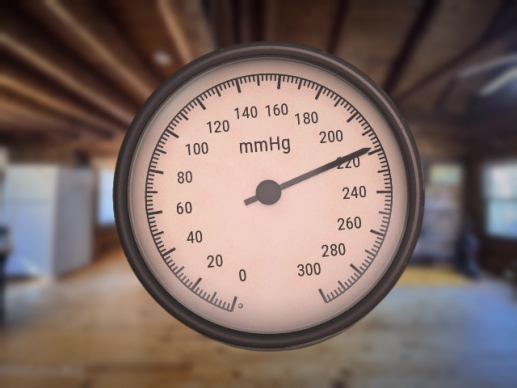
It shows 218 (mmHg)
